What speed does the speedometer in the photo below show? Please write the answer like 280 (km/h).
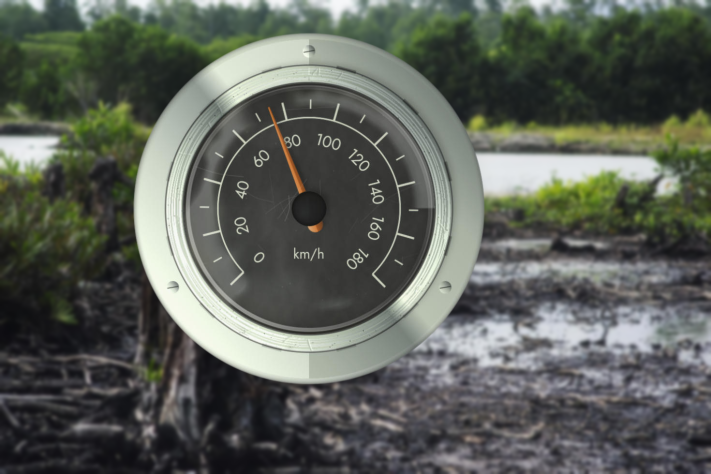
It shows 75 (km/h)
